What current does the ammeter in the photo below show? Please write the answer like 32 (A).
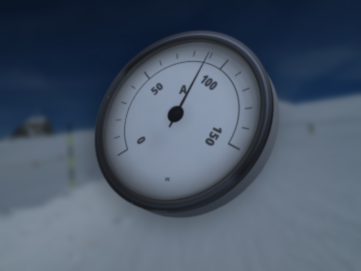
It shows 90 (A)
